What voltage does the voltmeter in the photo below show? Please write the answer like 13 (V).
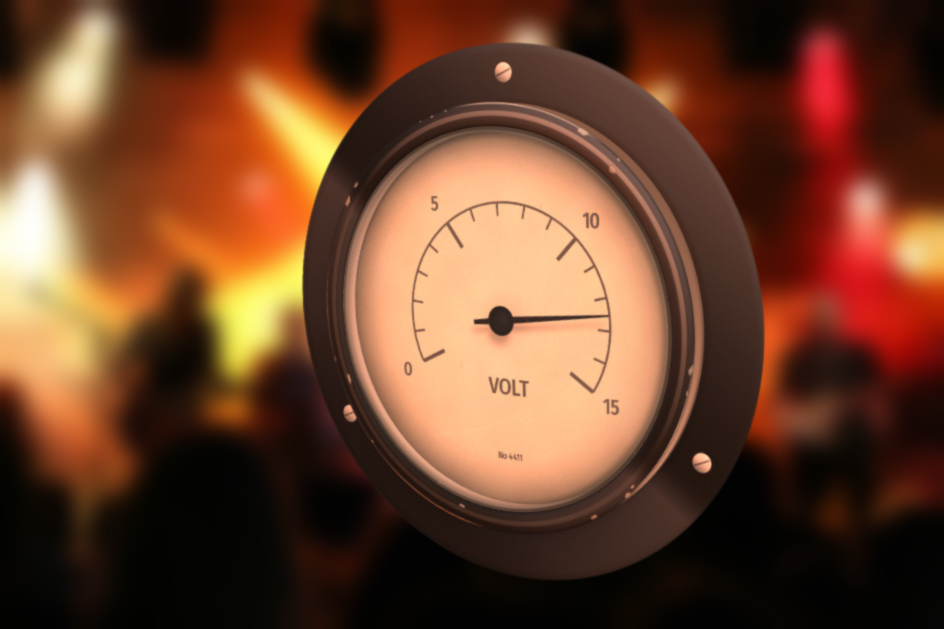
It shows 12.5 (V)
